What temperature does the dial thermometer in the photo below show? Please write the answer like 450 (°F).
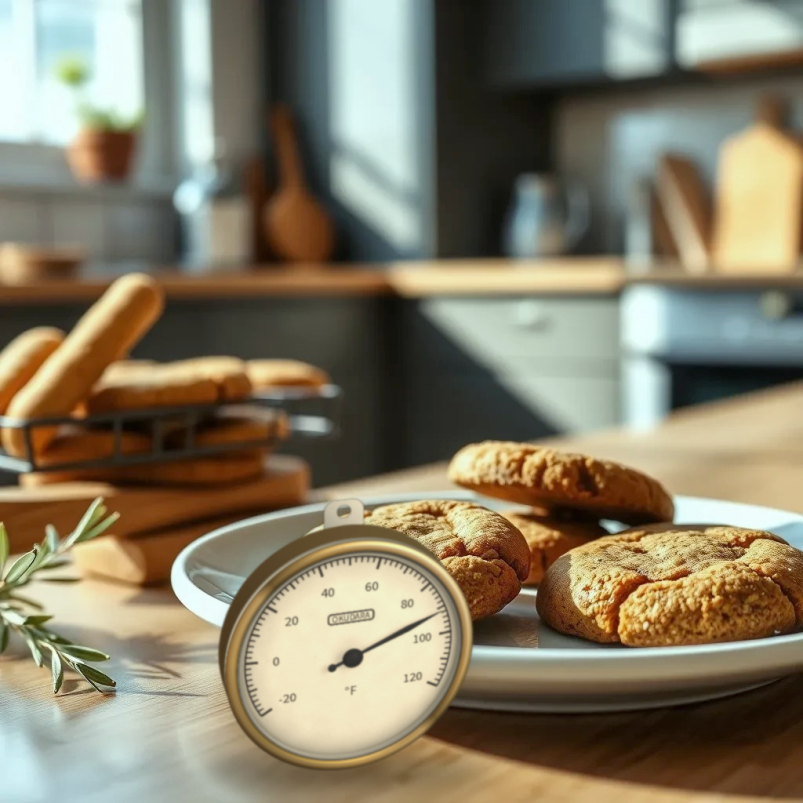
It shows 90 (°F)
